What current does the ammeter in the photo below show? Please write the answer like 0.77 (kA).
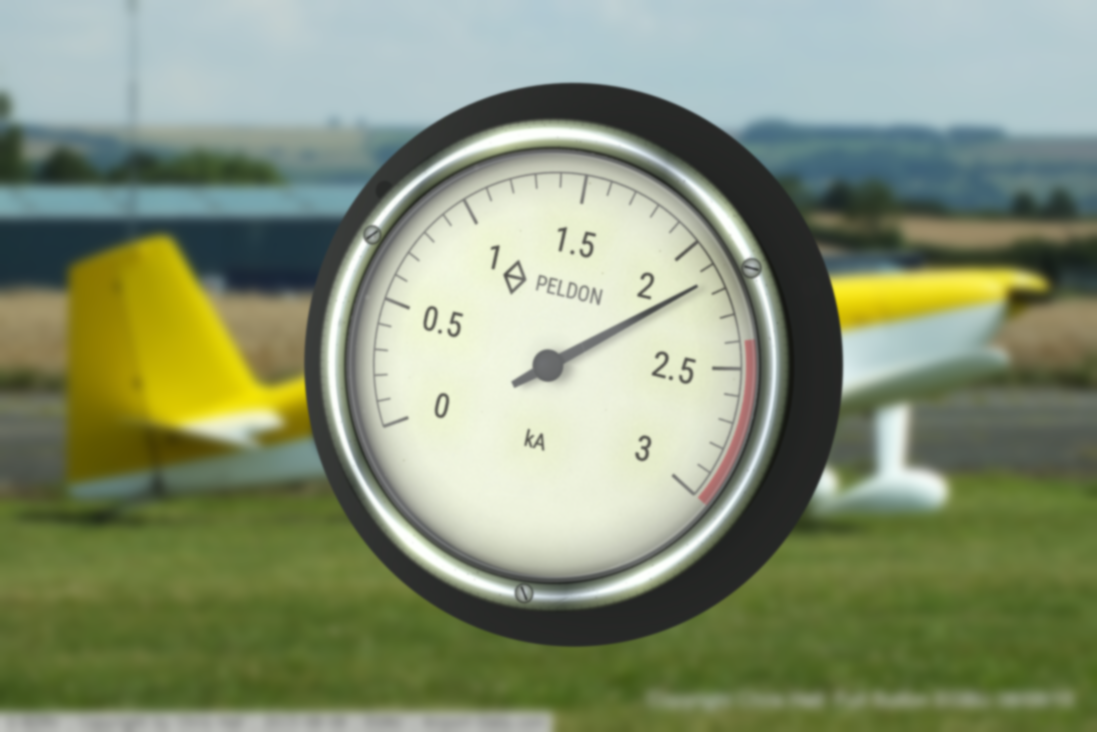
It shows 2.15 (kA)
